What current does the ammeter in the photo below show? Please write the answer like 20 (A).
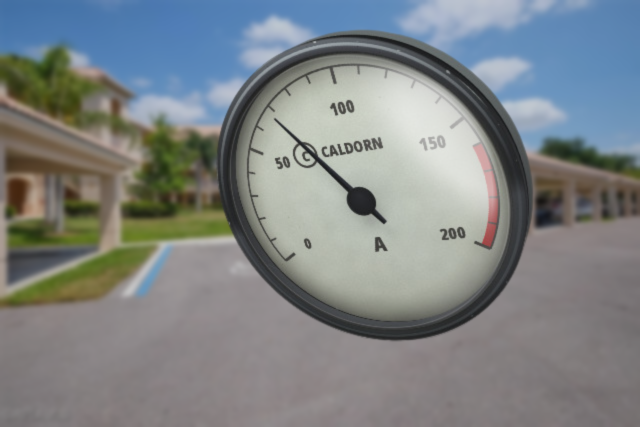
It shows 70 (A)
